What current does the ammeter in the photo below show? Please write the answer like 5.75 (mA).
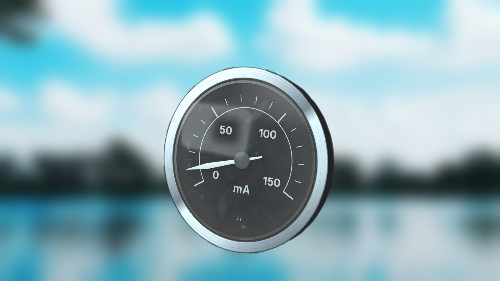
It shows 10 (mA)
